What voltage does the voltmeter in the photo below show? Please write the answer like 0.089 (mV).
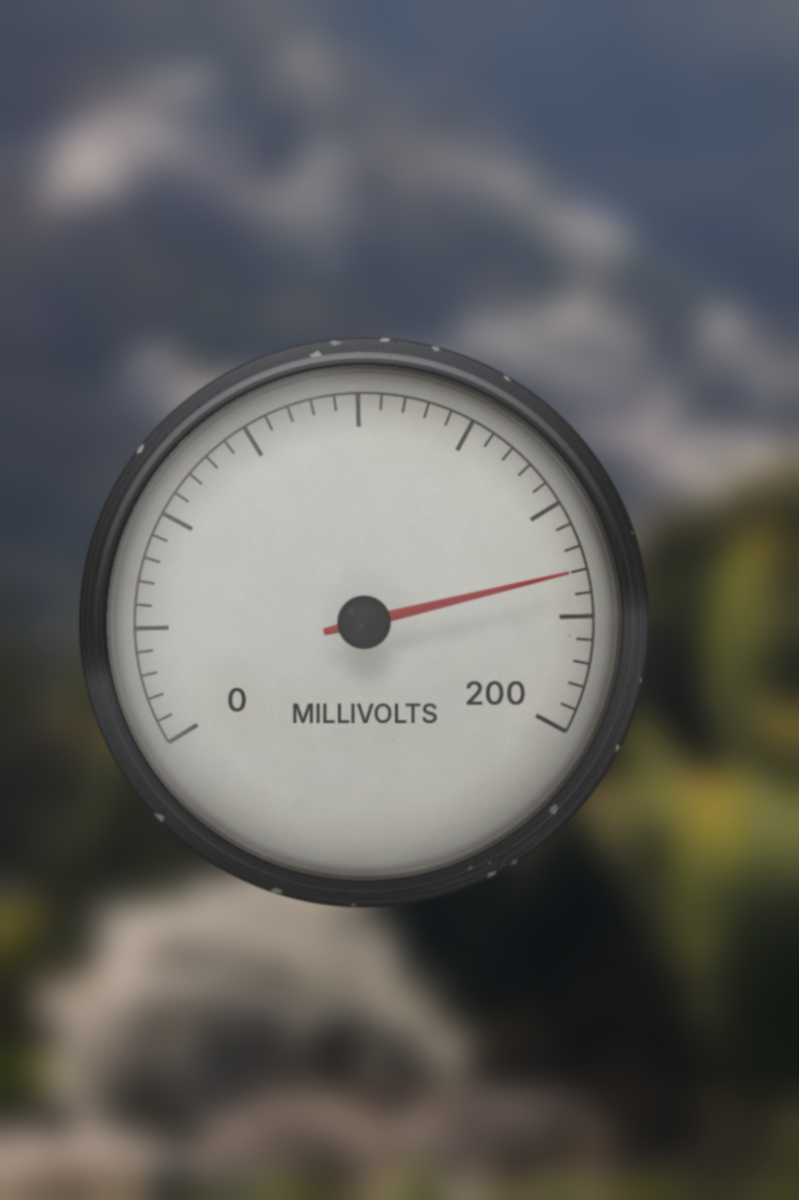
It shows 165 (mV)
